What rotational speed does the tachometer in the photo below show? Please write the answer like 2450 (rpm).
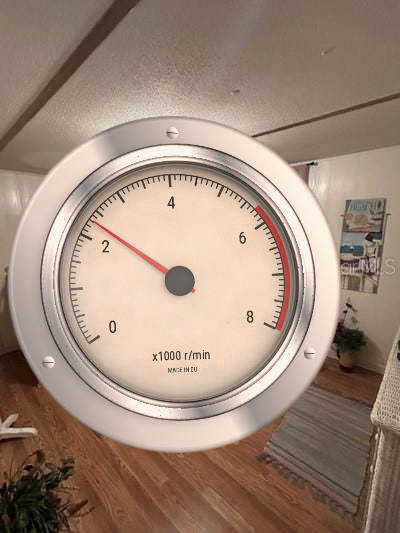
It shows 2300 (rpm)
